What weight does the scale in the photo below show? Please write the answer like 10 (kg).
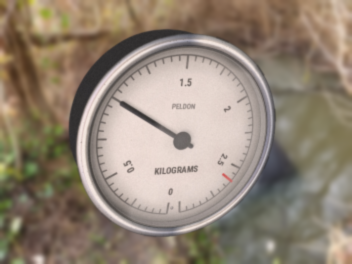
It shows 1 (kg)
